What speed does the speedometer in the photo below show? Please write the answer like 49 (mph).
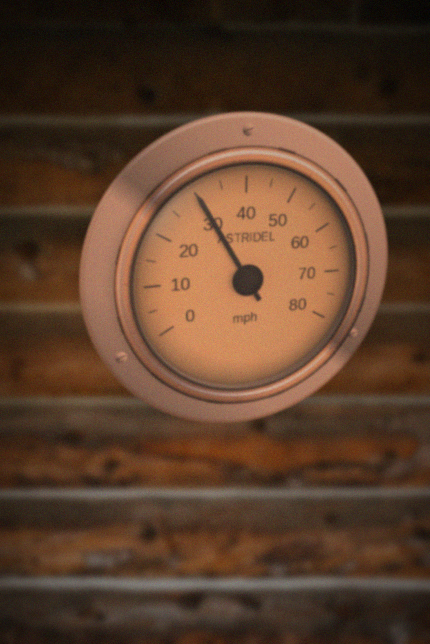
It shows 30 (mph)
